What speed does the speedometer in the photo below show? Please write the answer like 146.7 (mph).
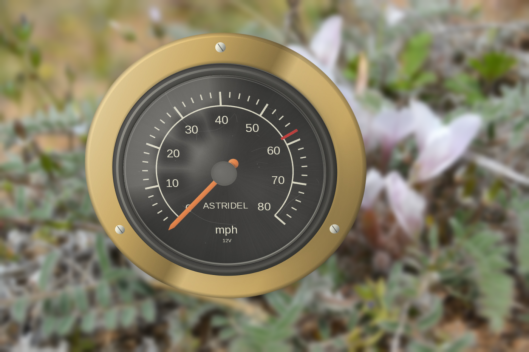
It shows 0 (mph)
